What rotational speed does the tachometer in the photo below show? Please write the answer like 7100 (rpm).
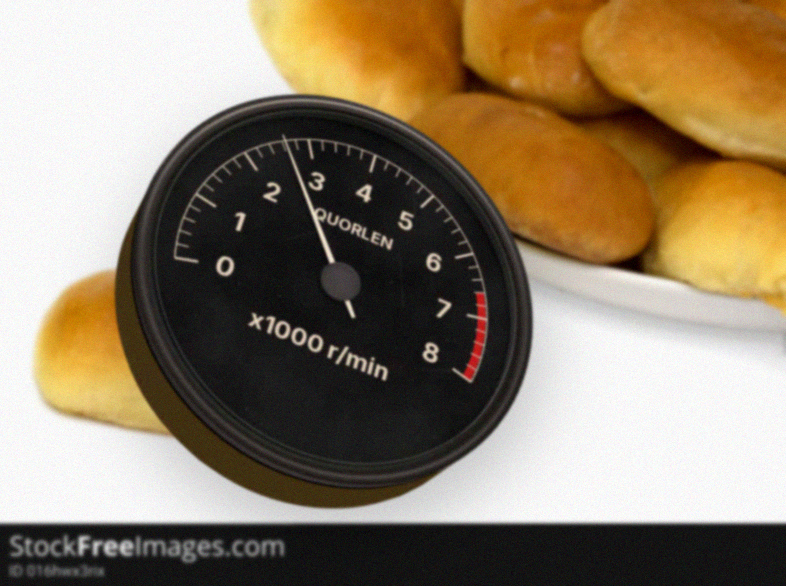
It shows 2600 (rpm)
